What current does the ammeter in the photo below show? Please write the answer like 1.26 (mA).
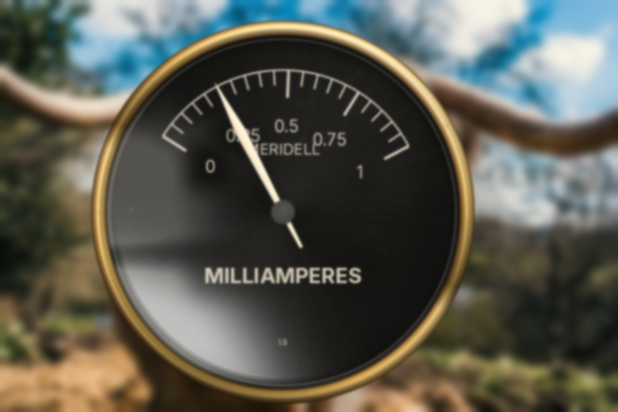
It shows 0.25 (mA)
